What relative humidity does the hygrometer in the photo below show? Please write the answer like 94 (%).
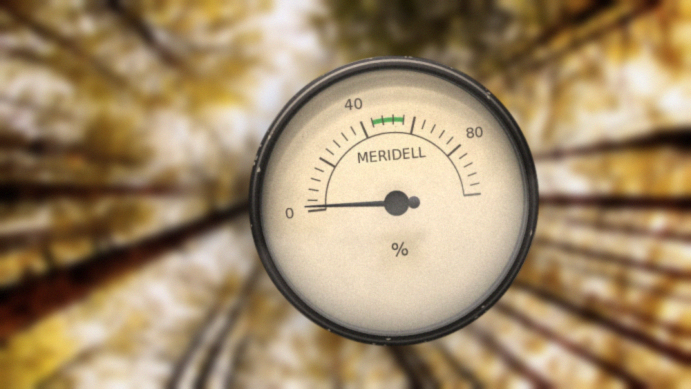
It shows 2 (%)
